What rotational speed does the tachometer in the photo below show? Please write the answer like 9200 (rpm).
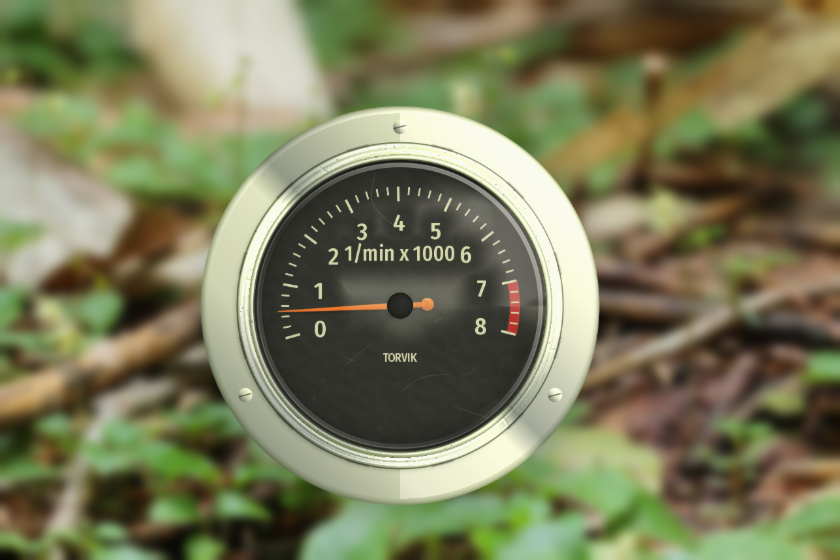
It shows 500 (rpm)
